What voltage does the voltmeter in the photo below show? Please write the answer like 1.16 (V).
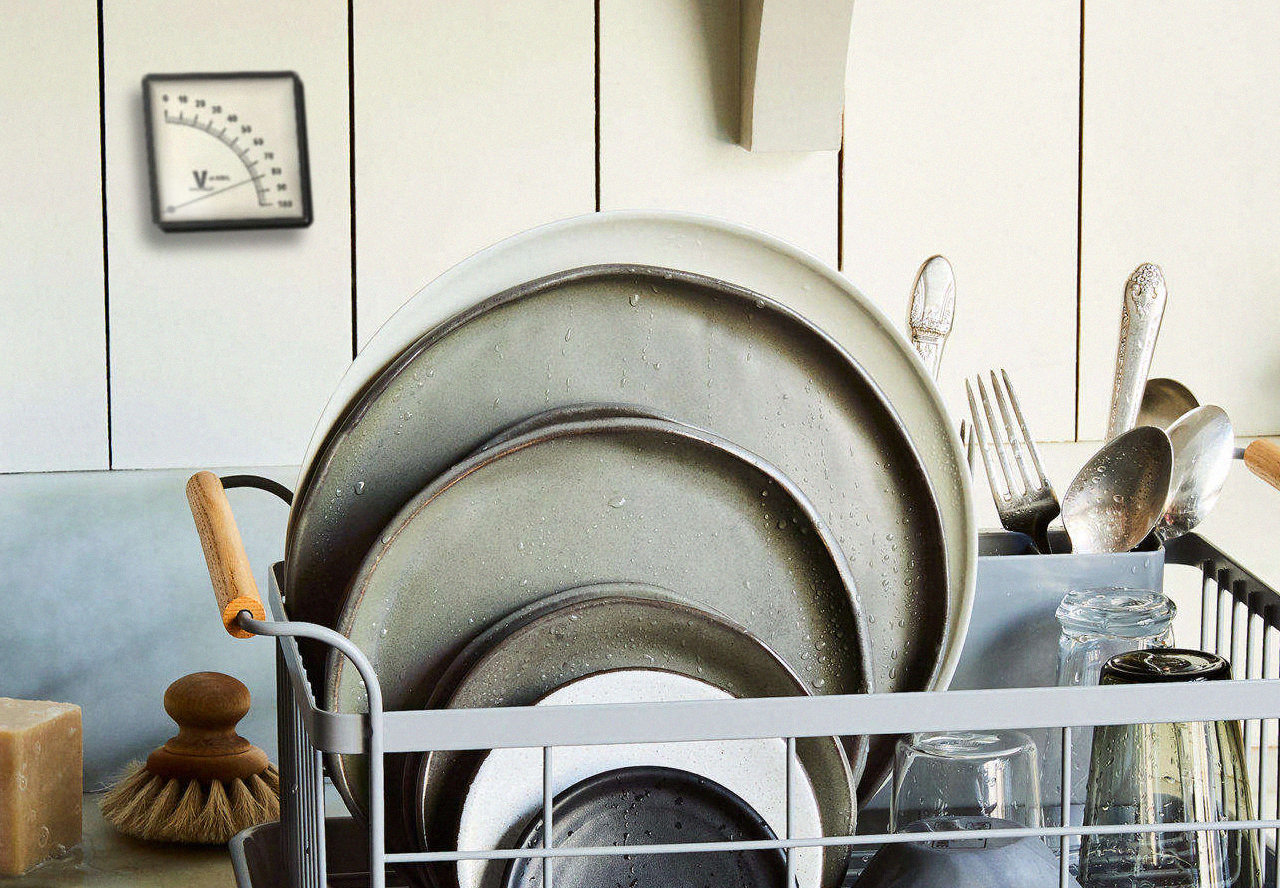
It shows 80 (V)
